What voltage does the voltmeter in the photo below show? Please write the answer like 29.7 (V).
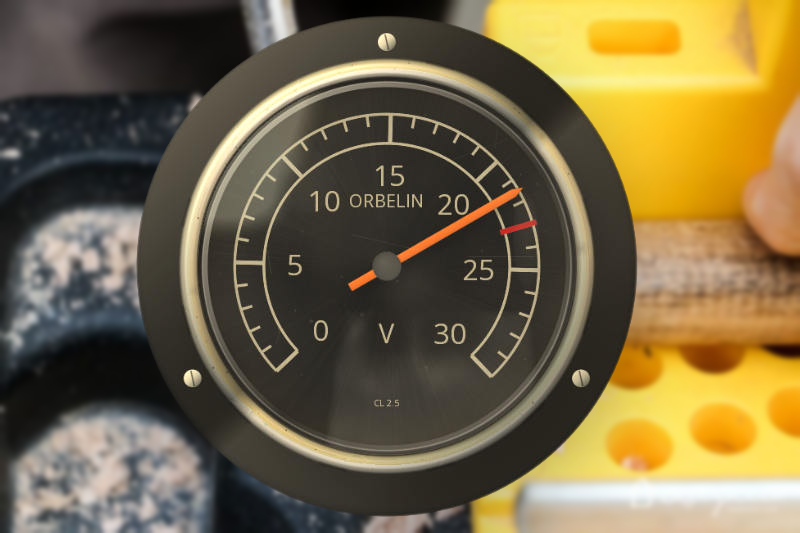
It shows 21.5 (V)
